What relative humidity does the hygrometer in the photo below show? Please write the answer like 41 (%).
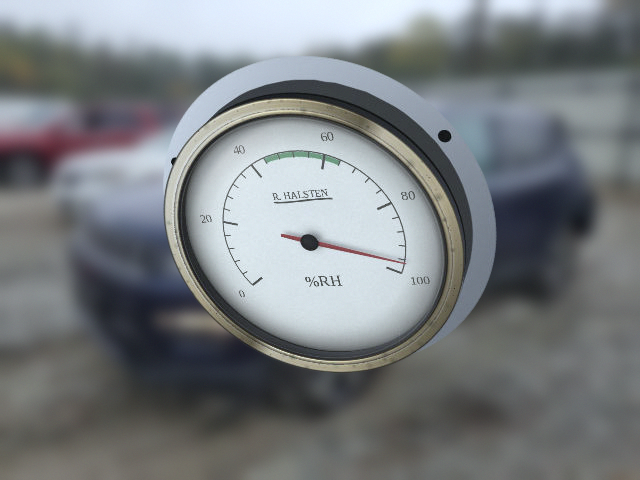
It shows 96 (%)
